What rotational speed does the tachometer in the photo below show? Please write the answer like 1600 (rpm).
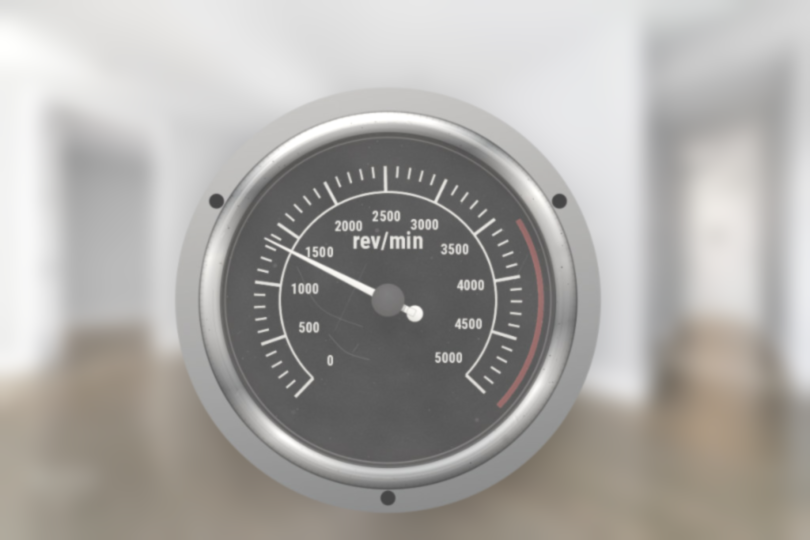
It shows 1350 (rpm)
